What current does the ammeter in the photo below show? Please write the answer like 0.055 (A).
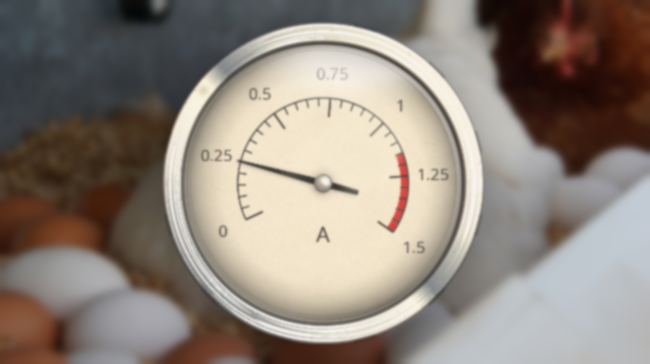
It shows 0.25 (A)
